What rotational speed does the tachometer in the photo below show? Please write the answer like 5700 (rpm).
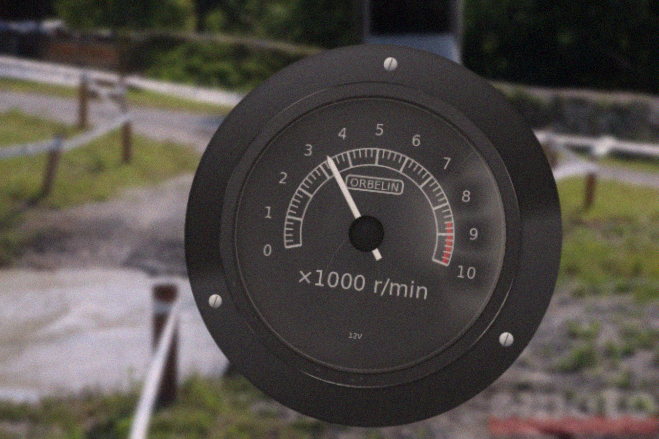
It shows 3400 (rpm)
